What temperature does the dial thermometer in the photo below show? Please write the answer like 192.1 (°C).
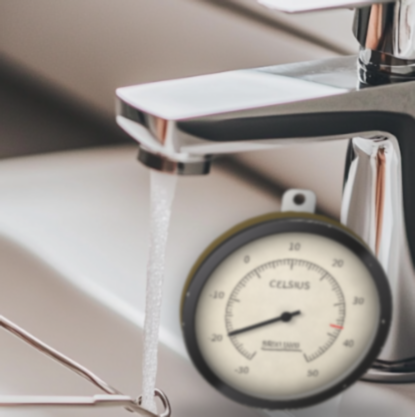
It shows -20 (°C)
